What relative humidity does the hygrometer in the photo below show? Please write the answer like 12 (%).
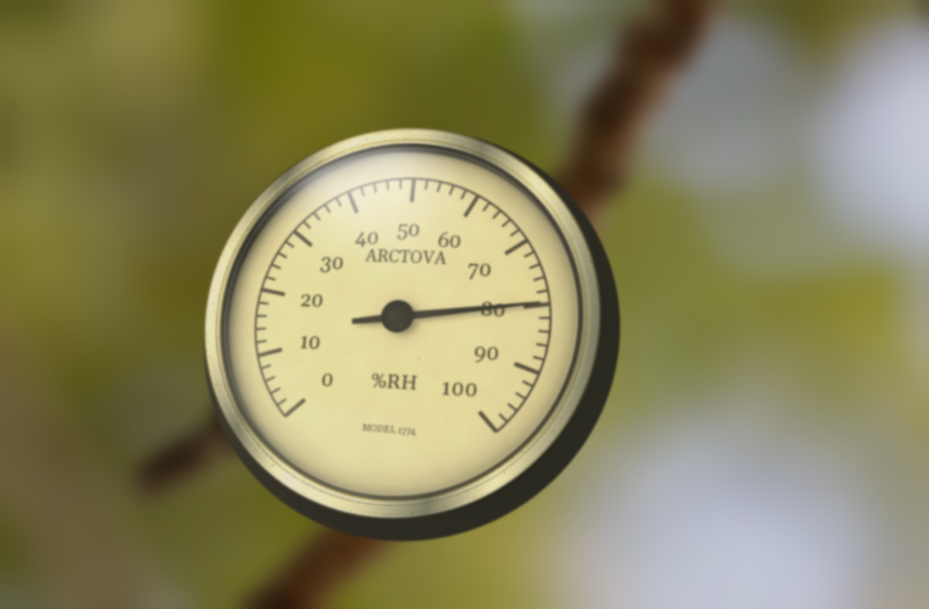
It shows 80 (%)
